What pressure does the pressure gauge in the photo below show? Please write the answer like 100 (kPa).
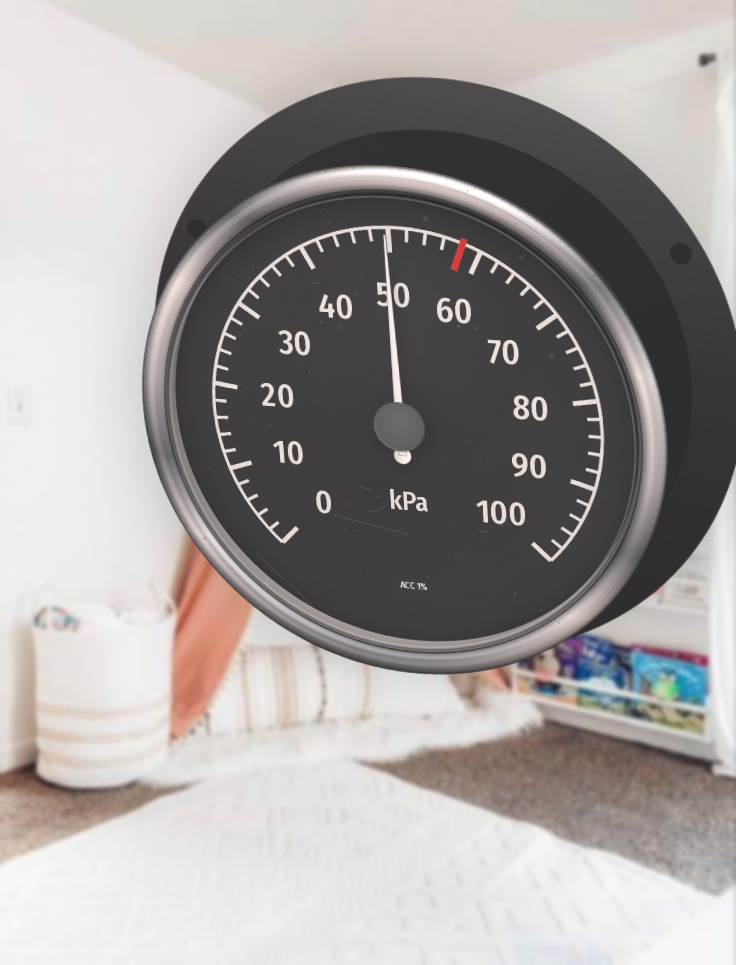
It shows 50 (kPa)
